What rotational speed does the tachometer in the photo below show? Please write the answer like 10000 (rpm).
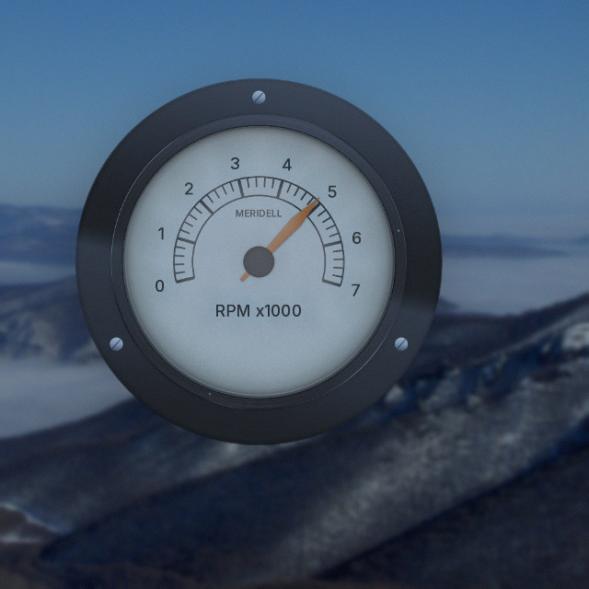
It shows 4900 (rpm)
